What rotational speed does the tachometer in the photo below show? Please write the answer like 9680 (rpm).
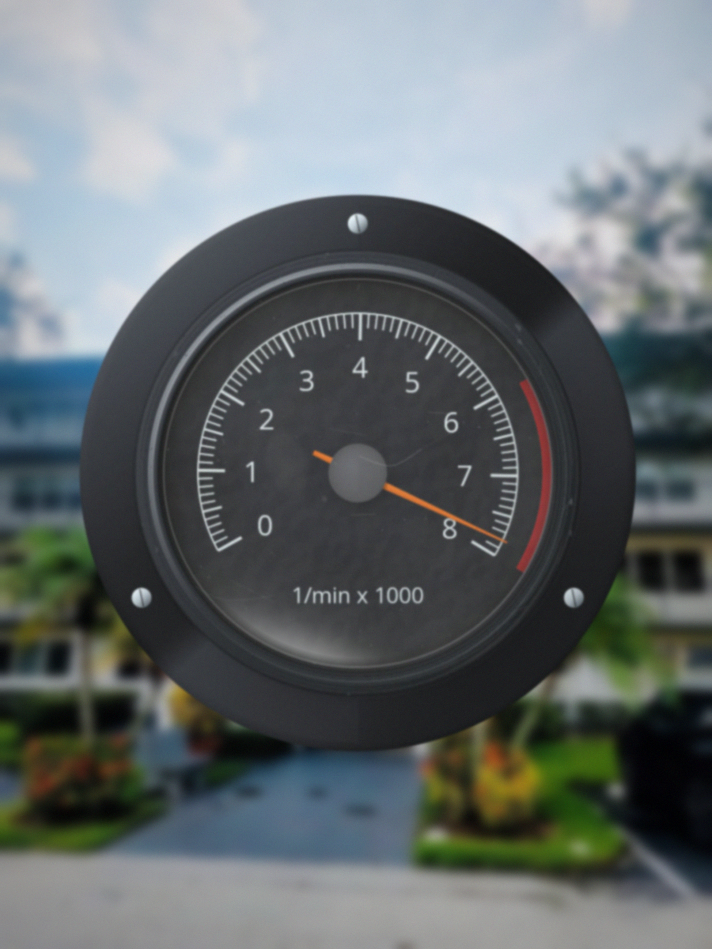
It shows 7800 (rpm)
